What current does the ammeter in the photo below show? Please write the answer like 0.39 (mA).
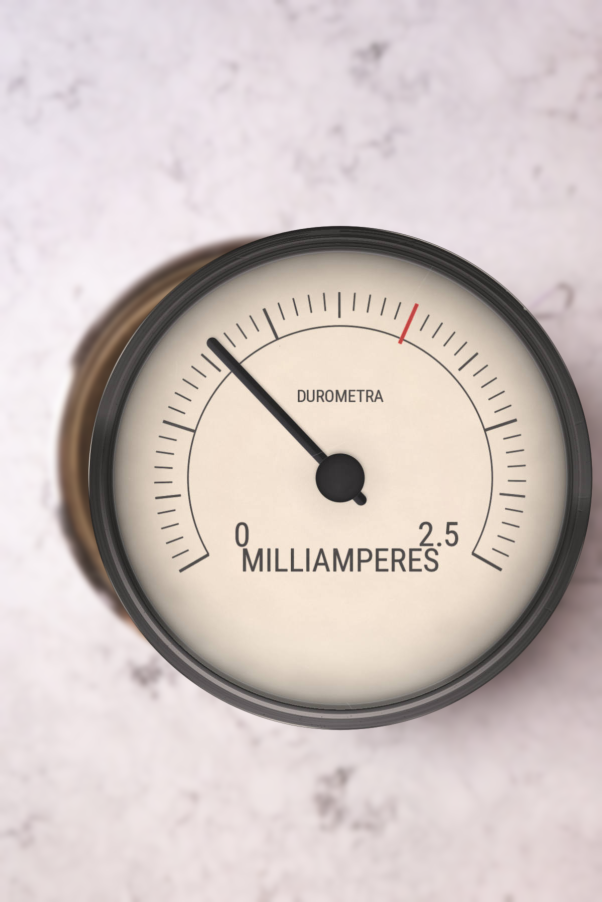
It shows 0.8 (mA)
